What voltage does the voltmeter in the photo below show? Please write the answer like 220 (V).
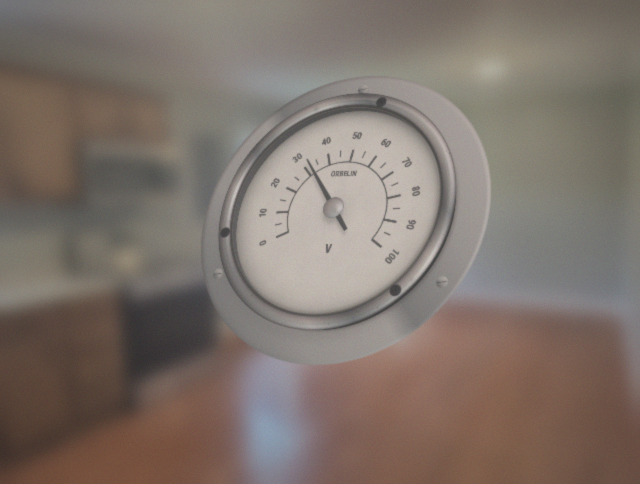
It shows 32.5 (V)
